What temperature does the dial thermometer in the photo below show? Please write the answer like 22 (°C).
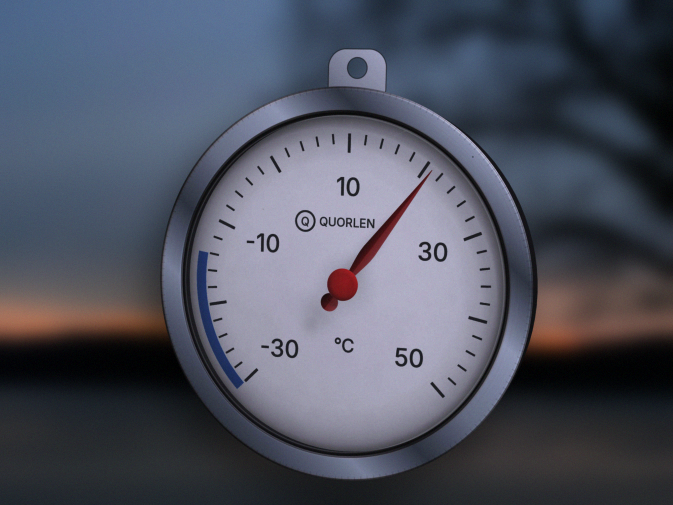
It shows 21 (°C)
